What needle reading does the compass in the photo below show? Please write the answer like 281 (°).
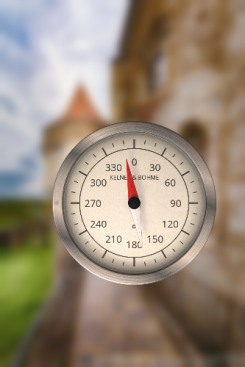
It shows 350 (°)
